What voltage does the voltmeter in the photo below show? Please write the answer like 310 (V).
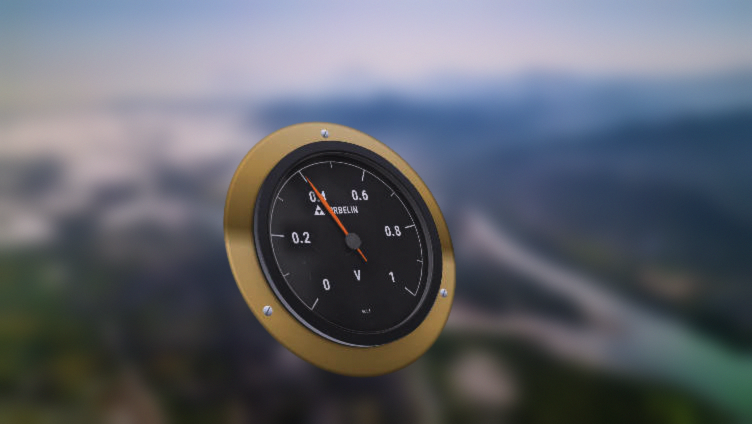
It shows 0.4 (V)
